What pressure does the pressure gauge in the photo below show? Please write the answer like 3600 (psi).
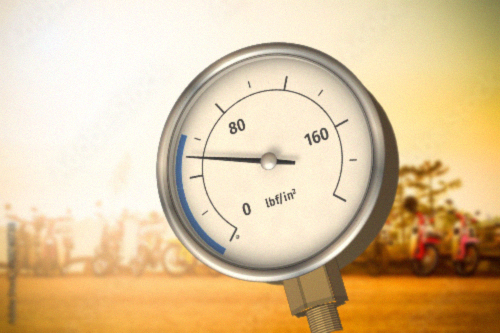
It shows 50 (psi)
